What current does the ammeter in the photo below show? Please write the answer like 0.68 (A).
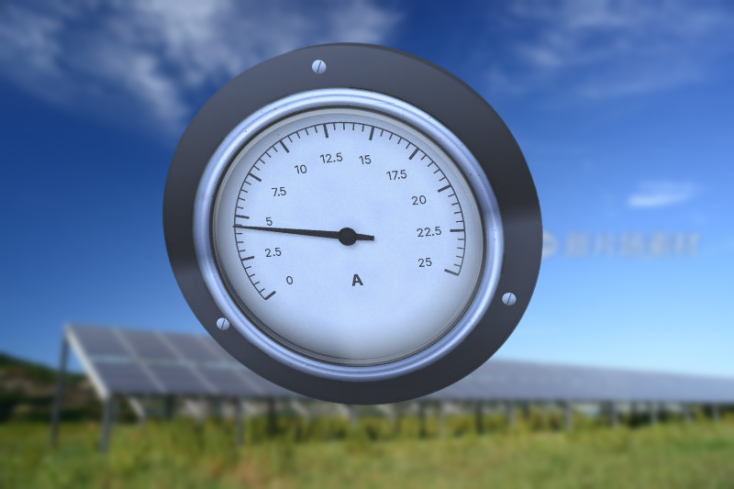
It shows 4.5 (A)
